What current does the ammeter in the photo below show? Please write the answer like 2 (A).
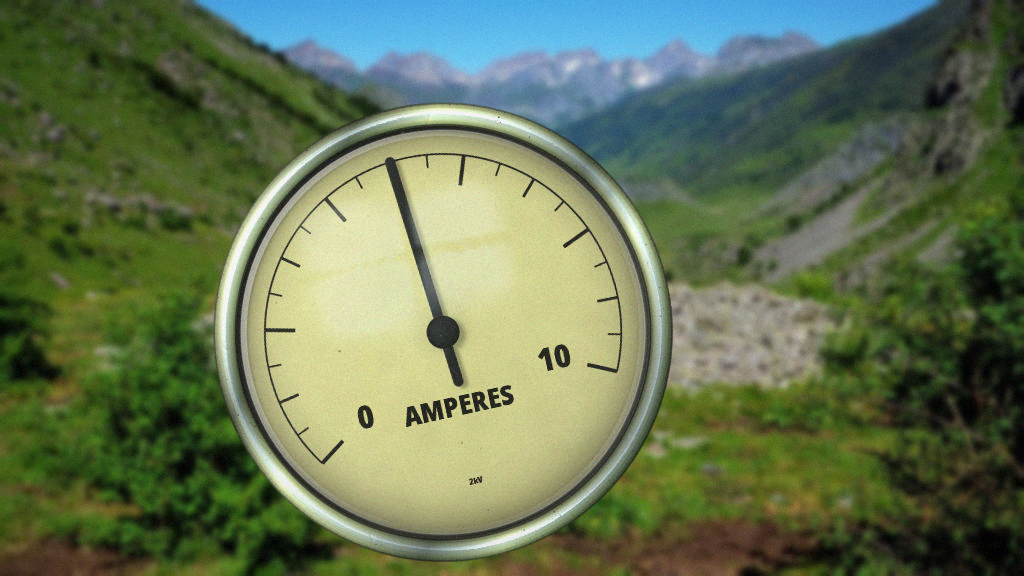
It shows 5 (A)
